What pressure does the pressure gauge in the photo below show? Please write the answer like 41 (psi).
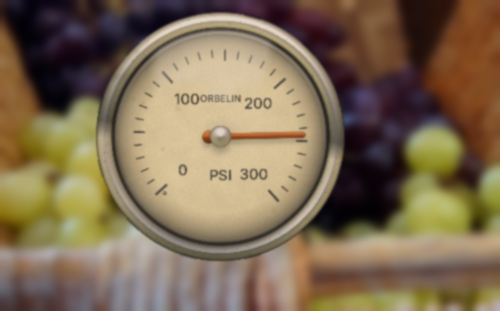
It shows 245 (psi)
